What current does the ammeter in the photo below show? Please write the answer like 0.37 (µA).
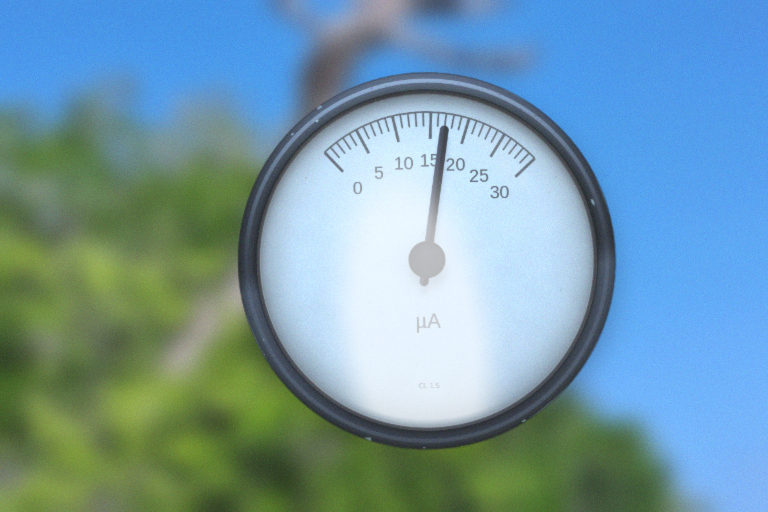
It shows 17 (µA)
